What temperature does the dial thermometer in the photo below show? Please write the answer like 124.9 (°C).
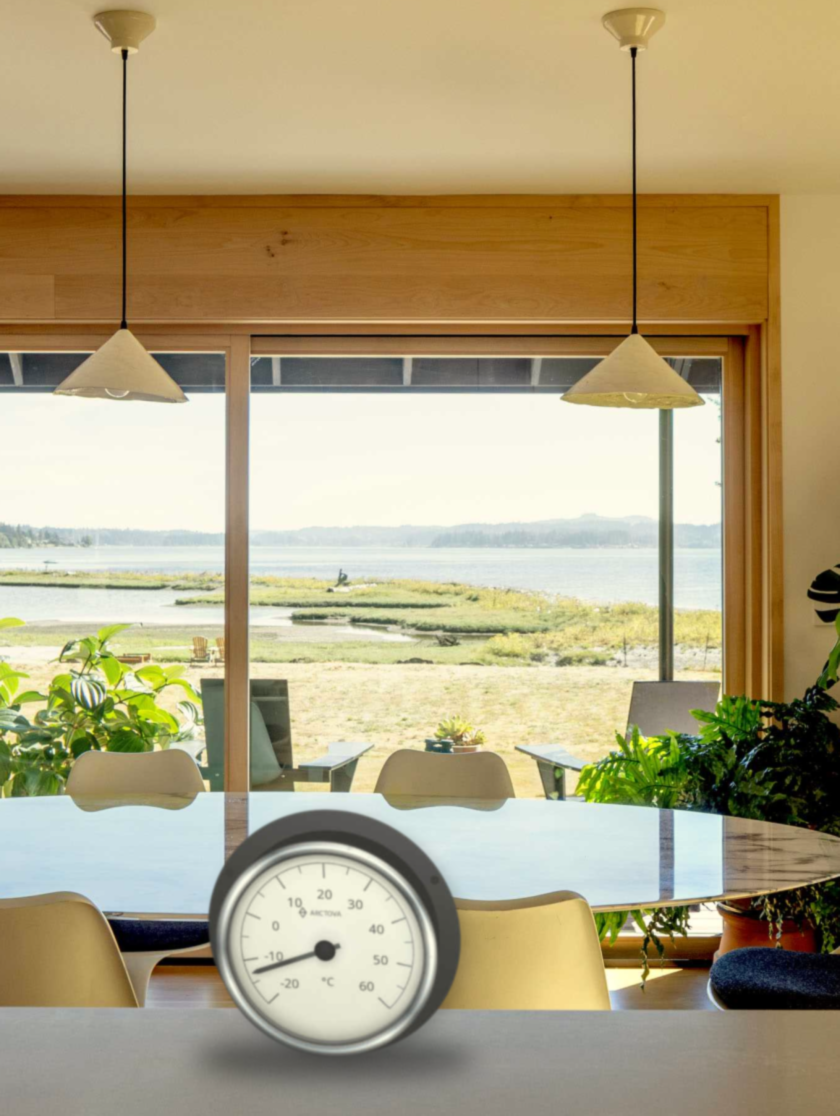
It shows -12.5 (°C)
